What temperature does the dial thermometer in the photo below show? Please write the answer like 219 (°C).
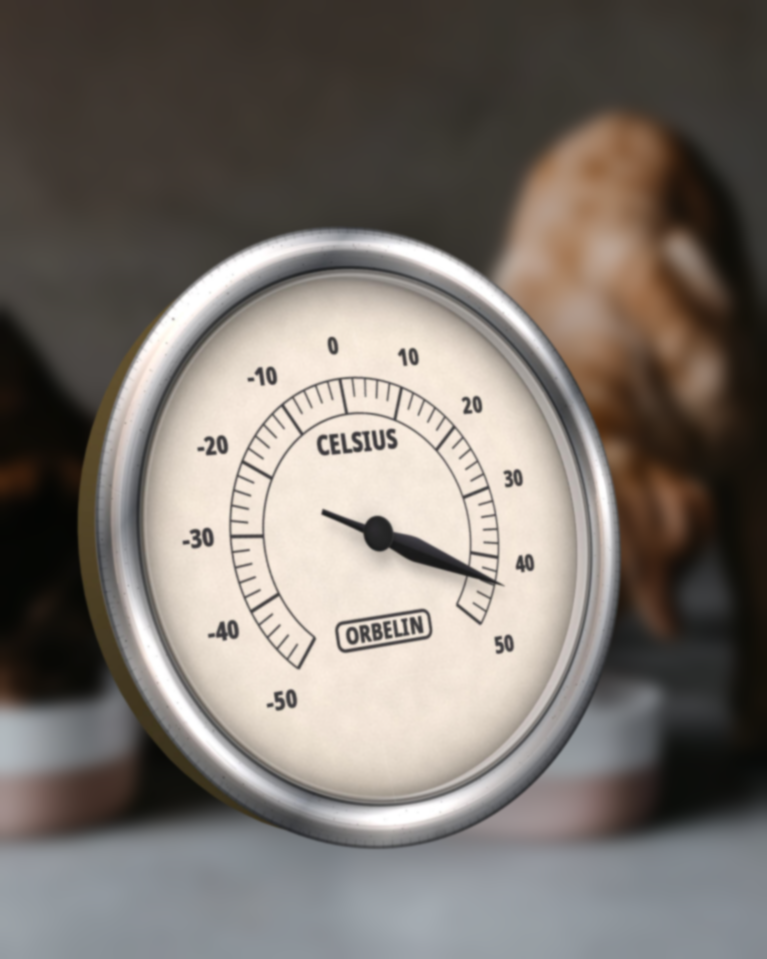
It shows 44 (°C)
